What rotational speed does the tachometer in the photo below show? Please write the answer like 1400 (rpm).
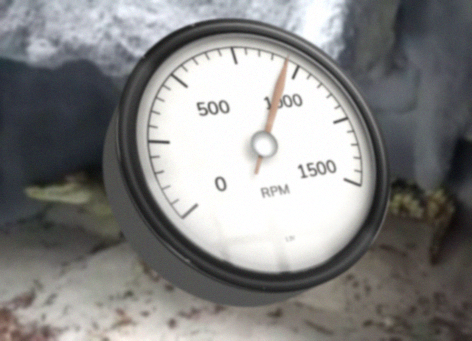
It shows 950 (rpm)
